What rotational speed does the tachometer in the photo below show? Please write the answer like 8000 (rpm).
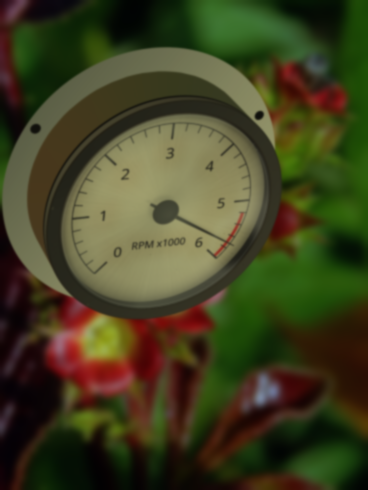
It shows 5700 (rpm)
